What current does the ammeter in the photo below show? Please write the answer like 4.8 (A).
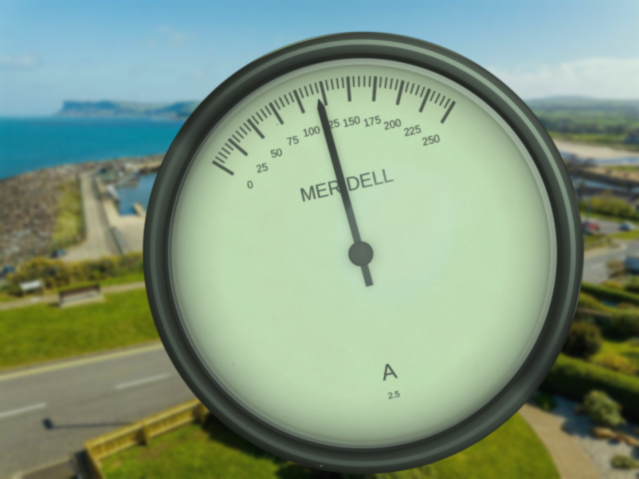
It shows 120 (A)
